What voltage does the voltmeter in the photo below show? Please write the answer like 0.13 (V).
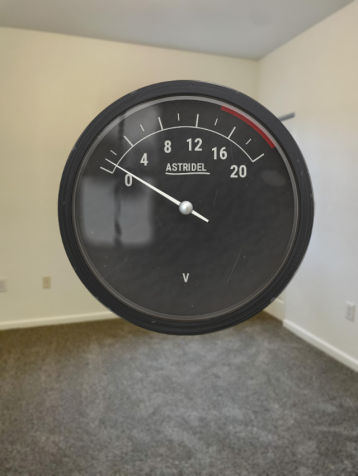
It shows 1 (V)
